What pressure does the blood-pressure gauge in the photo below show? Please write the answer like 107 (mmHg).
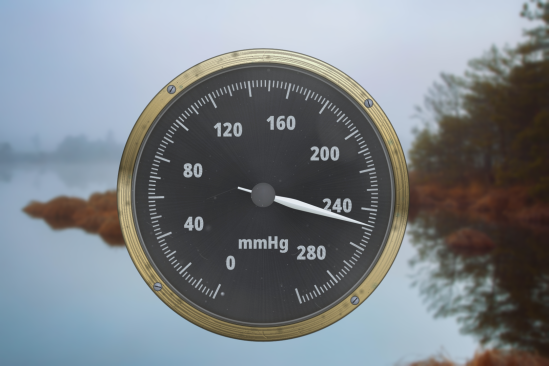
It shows 248 (mmHg)
